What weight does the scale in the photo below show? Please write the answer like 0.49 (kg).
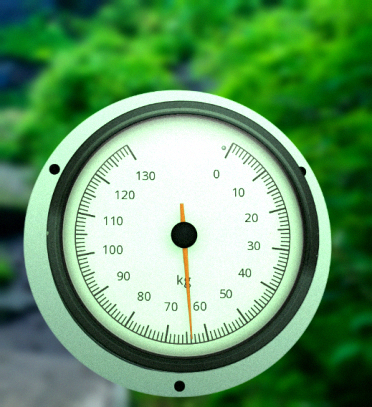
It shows 64 (kg)
